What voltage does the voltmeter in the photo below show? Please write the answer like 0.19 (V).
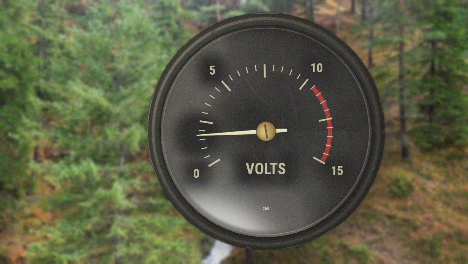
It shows 1.75 (V)
